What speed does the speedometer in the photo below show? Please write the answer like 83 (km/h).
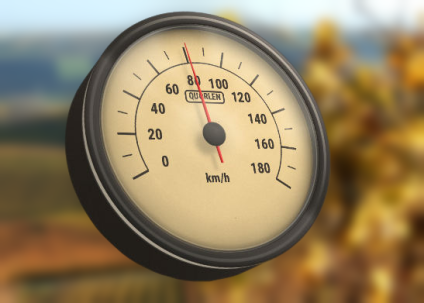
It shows 80 (km/h)
